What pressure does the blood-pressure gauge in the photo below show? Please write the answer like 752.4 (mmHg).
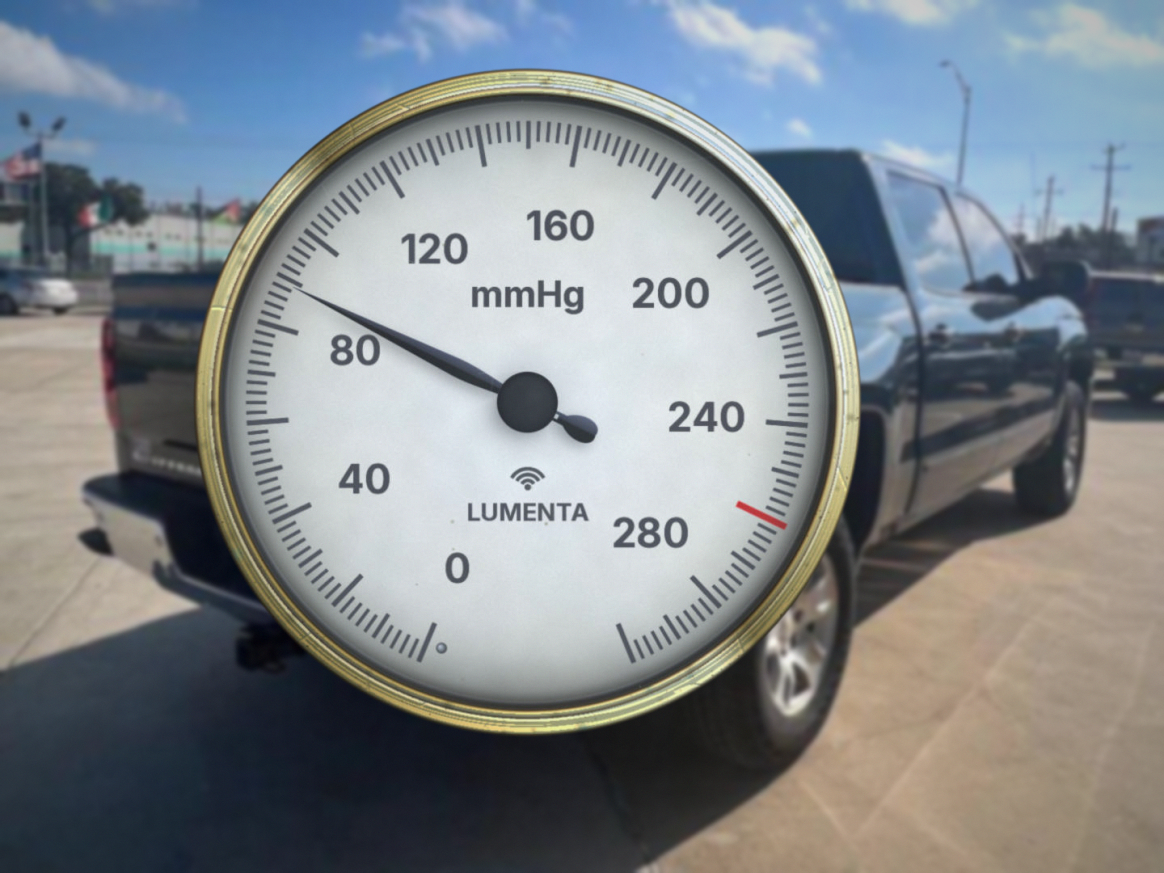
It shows 89 (mmHg)
